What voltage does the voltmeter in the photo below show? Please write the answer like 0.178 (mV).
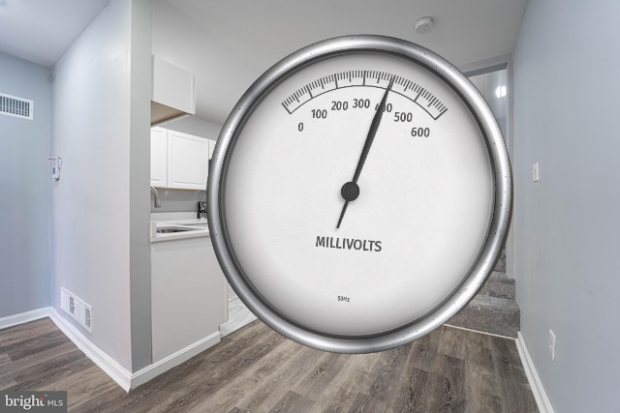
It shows 400 (mV)
